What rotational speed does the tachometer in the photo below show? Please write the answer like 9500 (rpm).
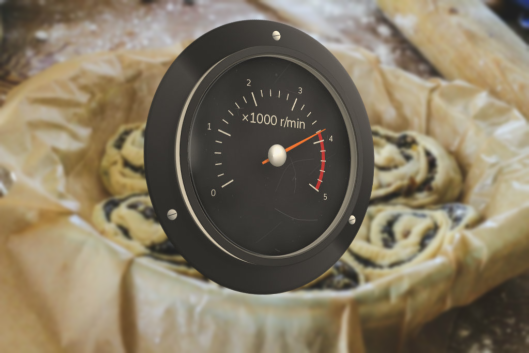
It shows 3800 (rpm)
